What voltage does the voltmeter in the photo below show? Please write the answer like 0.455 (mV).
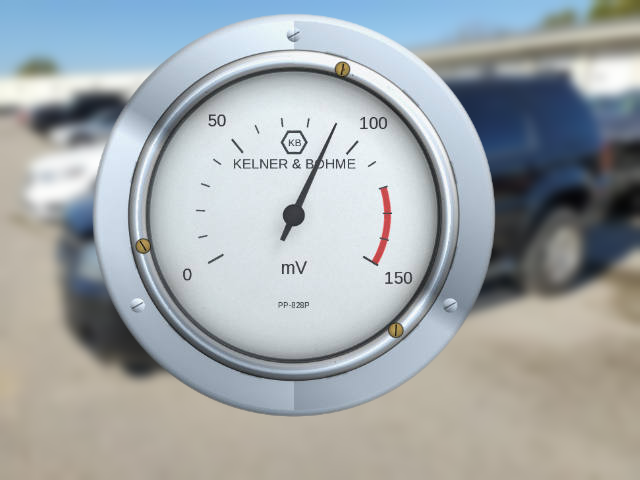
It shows 90 (mV)
